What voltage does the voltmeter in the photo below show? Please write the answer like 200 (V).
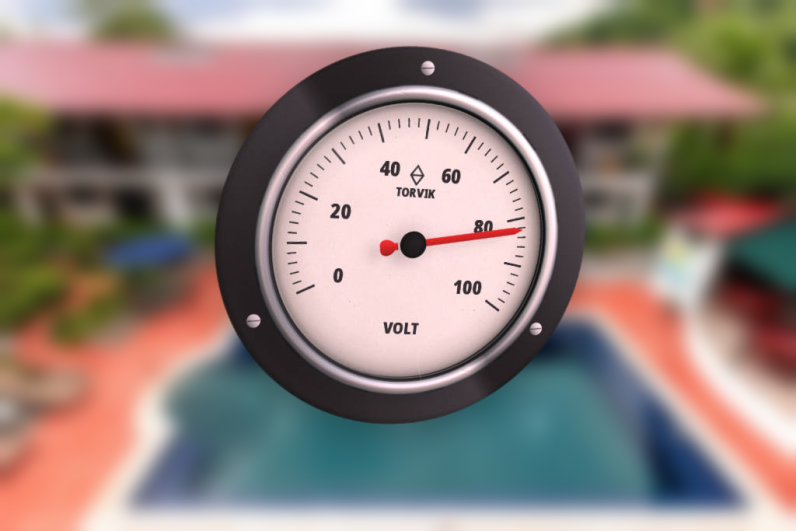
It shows 82 (V)
